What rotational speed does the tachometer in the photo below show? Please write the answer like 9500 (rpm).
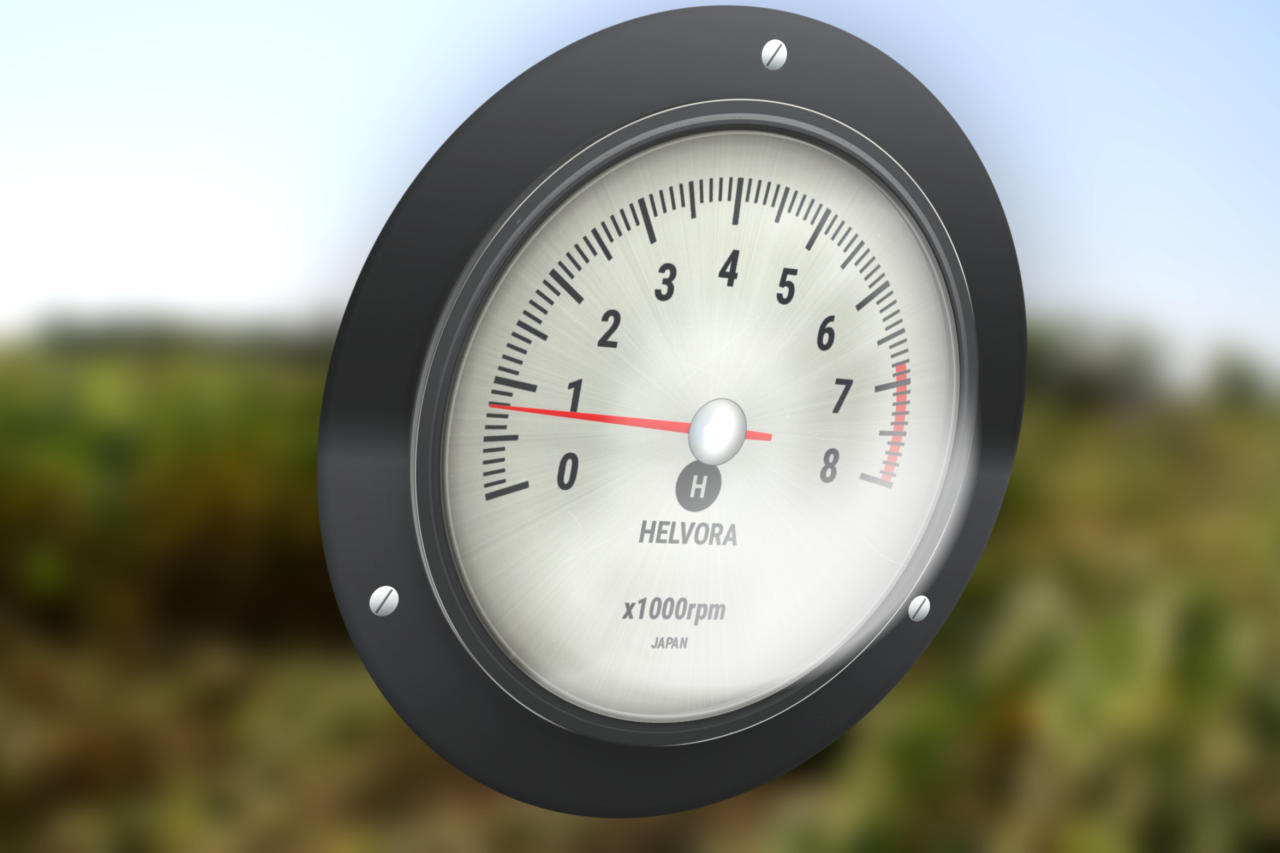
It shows 800 (rpm)
